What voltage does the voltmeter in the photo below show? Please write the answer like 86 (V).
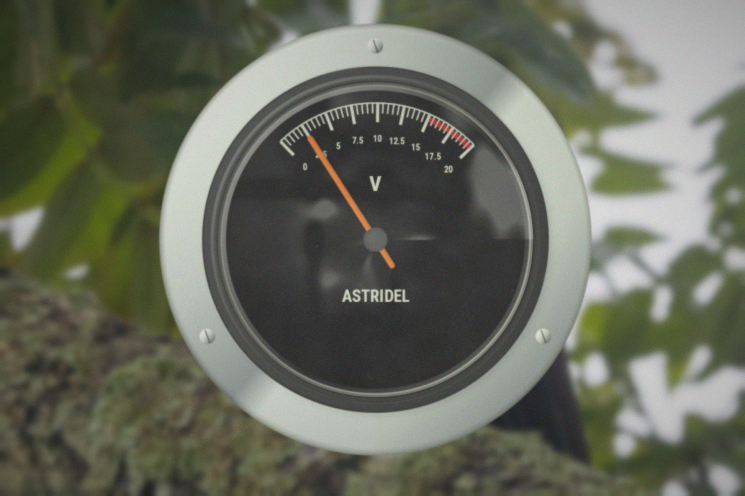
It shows 2.5 (V)
